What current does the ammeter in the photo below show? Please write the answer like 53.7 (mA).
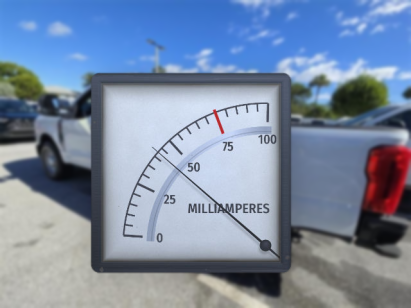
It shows 42.5 (mA)
